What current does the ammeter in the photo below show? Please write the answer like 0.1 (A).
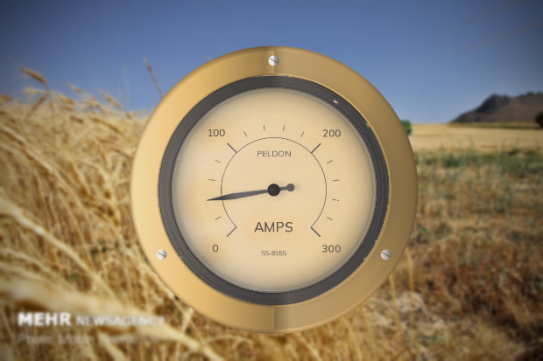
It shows 40 (A)
